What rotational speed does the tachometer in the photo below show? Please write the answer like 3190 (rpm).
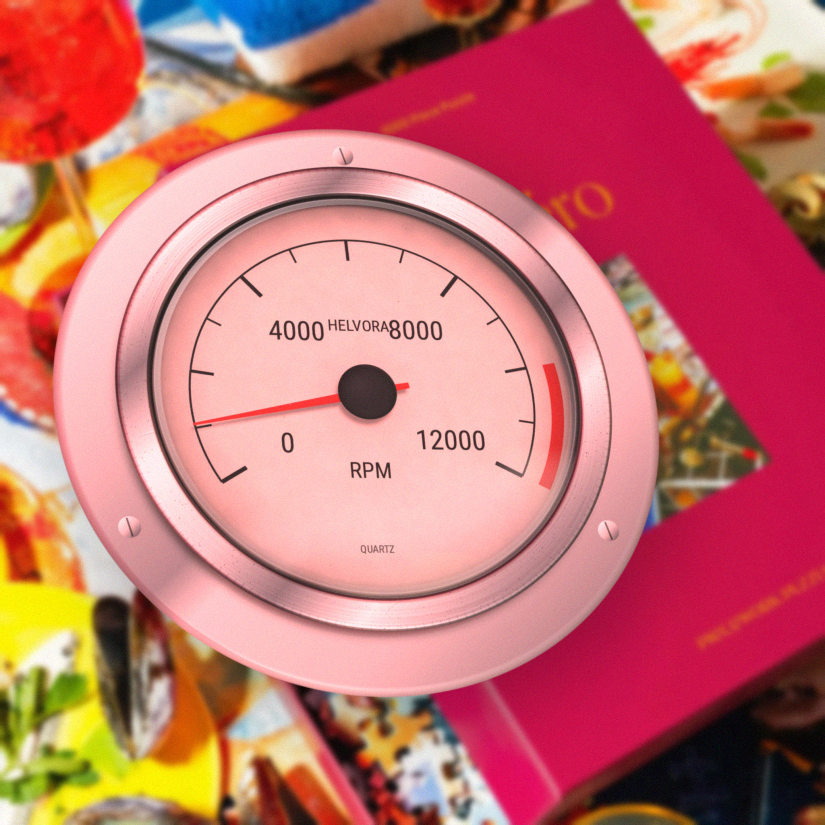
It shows 1000 (rpm)
